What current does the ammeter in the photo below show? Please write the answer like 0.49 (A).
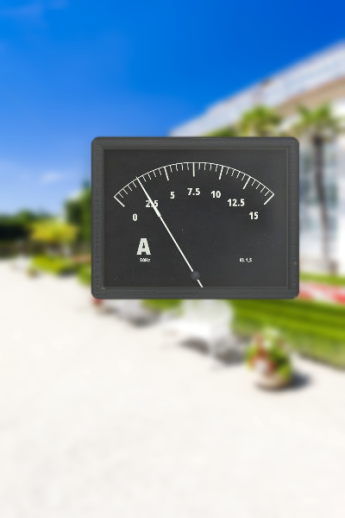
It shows 2.5 (A)
